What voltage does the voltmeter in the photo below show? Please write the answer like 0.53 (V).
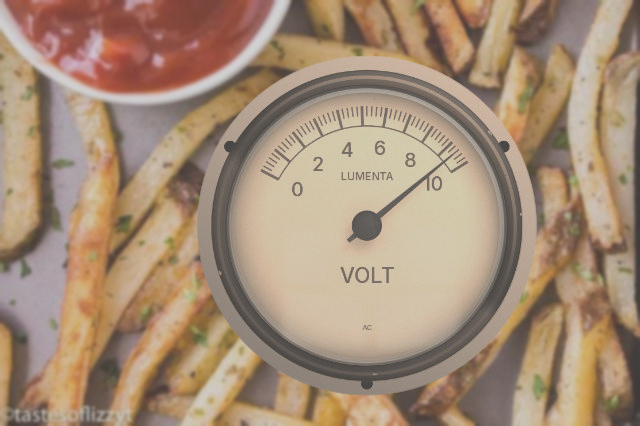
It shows 9.4 (V)
